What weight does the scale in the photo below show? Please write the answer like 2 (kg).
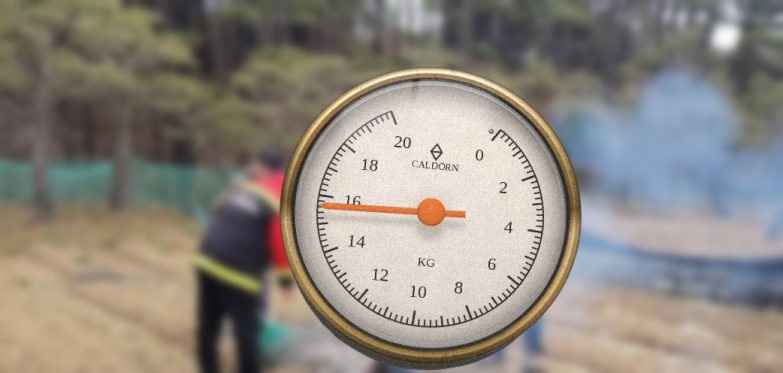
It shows 15.6 (kg)
